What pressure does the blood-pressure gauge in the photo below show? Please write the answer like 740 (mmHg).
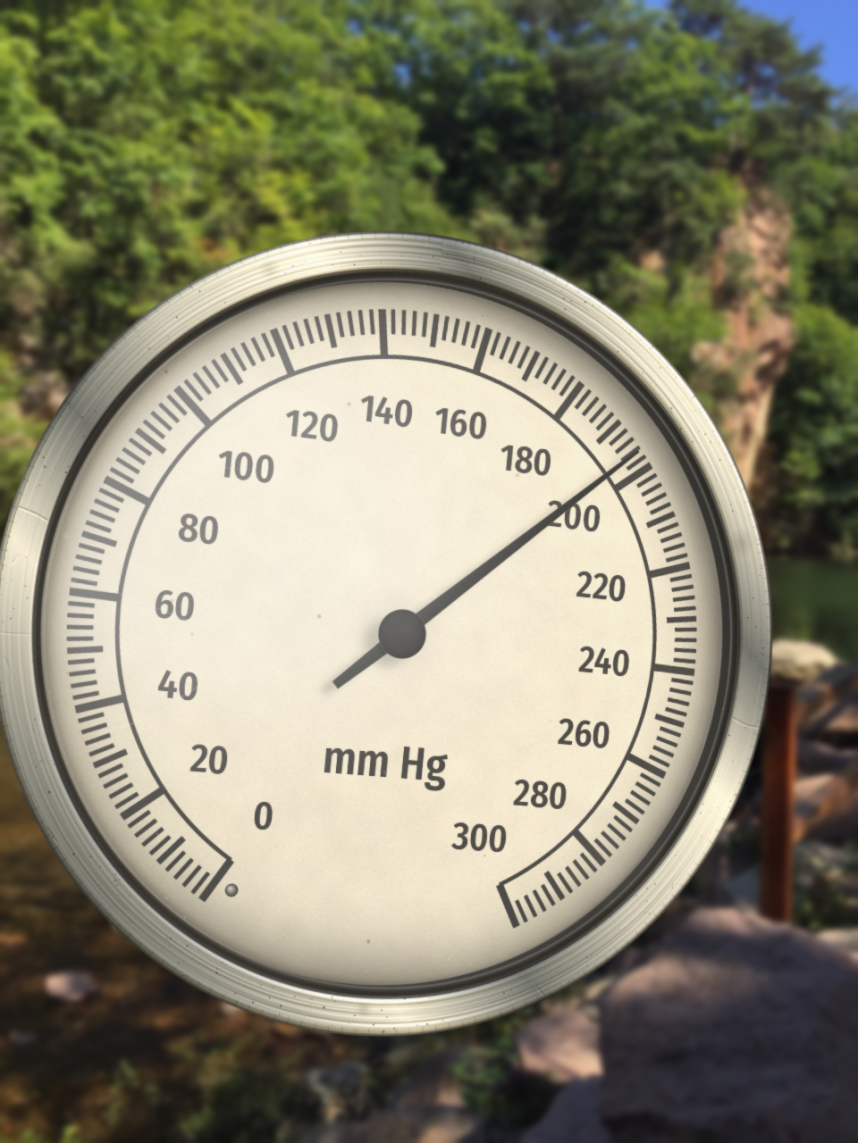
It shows 196 (mmHg)
